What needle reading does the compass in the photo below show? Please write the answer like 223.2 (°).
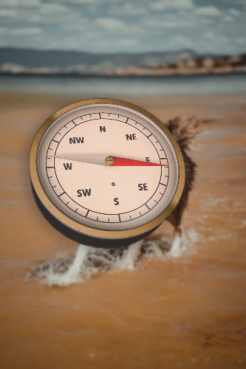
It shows 100 (°)
